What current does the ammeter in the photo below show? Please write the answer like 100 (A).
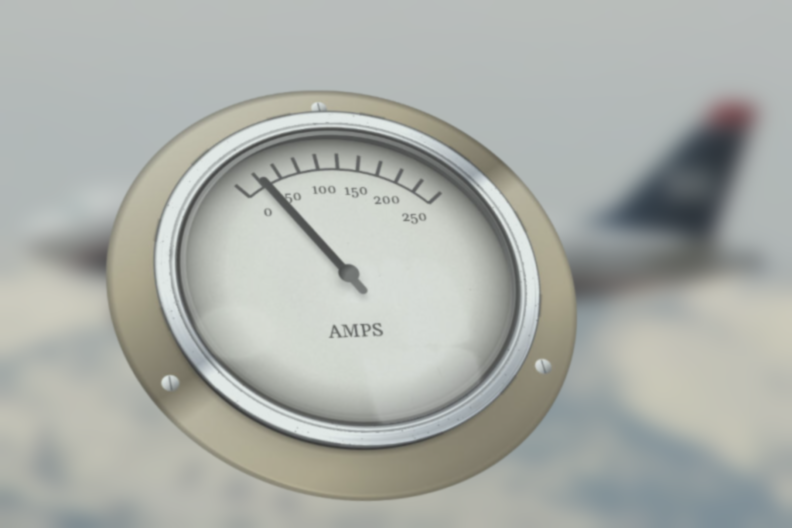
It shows 25 (A)
